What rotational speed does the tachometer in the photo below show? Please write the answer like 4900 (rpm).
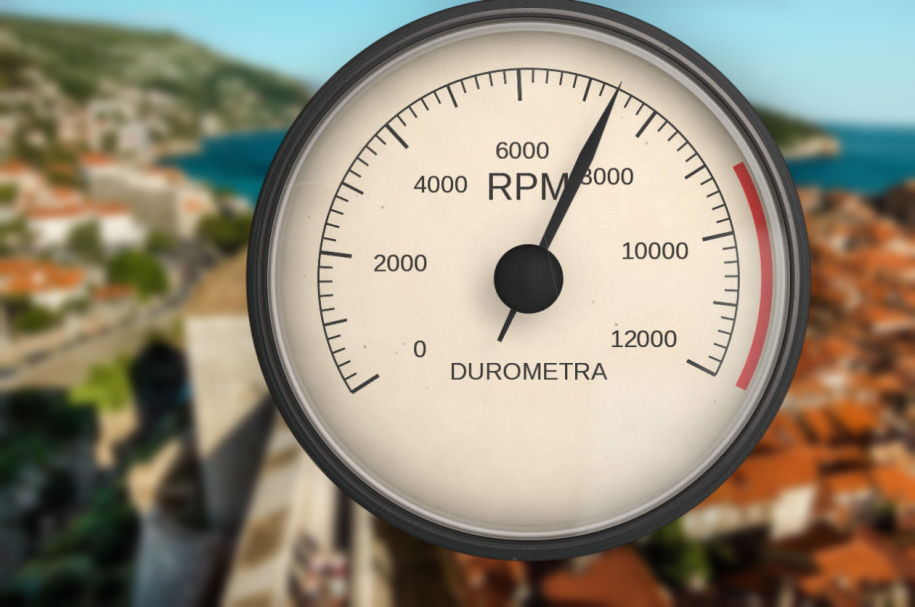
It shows 7400 (rpm)
